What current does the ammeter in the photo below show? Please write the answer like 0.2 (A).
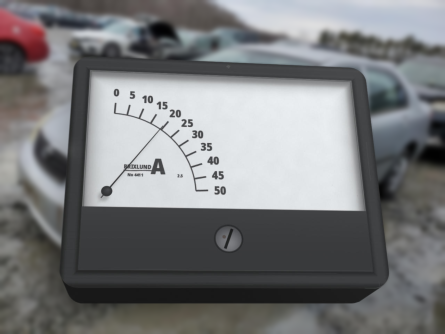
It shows 20 (A)
